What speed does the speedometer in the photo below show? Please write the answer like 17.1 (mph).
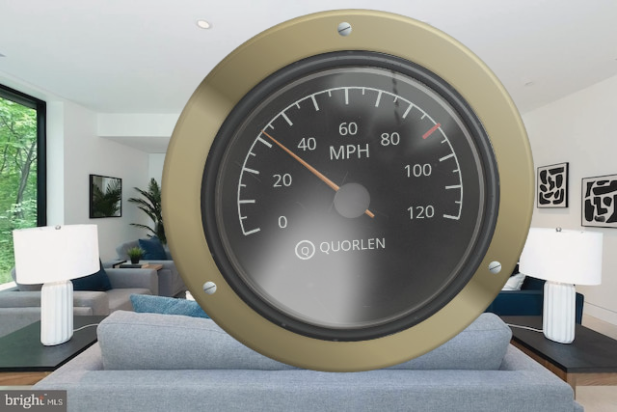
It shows 32.5 (mph)
